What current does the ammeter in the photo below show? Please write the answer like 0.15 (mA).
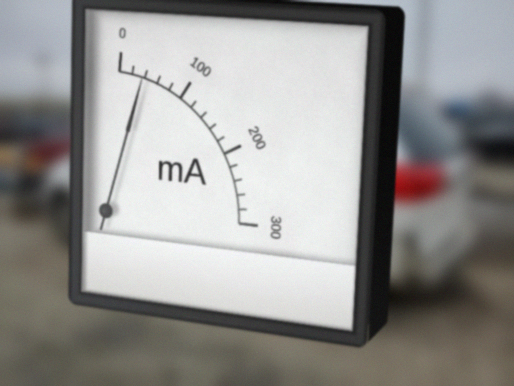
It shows 40 (mA)
